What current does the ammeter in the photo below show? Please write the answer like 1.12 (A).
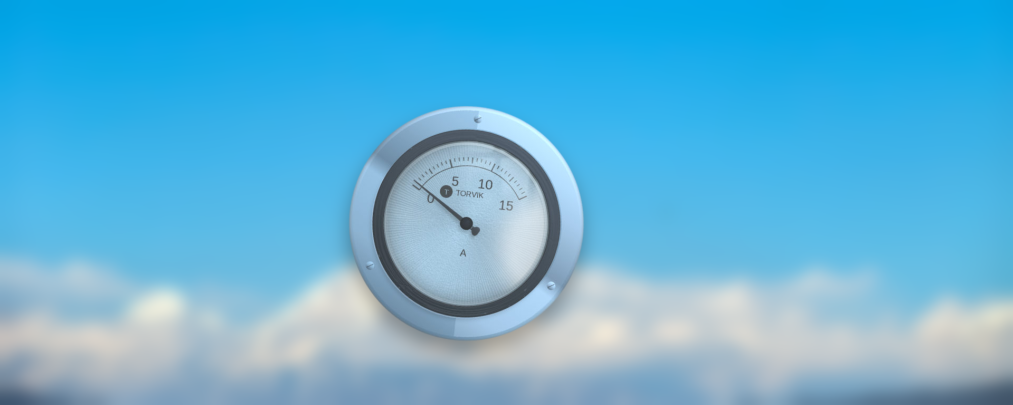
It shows 0.5 (A)
